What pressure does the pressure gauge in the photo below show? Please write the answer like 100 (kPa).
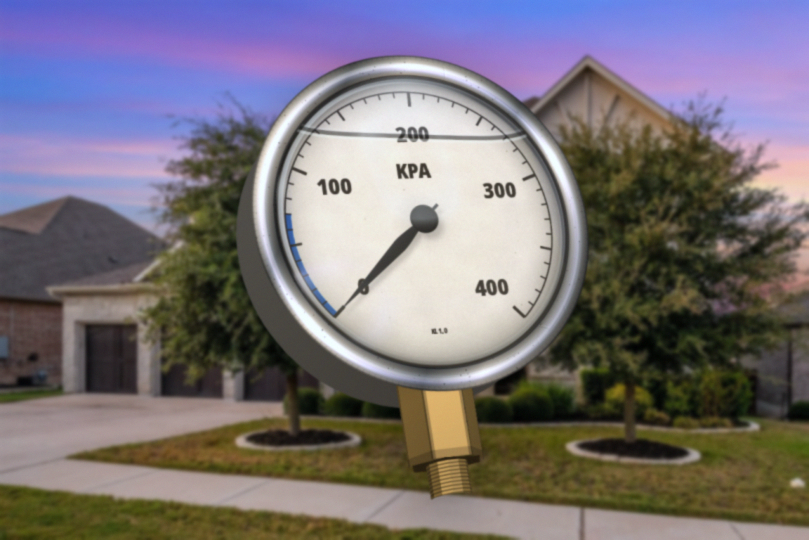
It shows 0 (kPa)
